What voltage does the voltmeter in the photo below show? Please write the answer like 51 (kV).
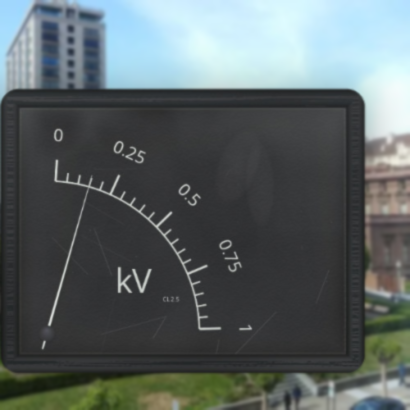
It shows 0.15 (kV)
